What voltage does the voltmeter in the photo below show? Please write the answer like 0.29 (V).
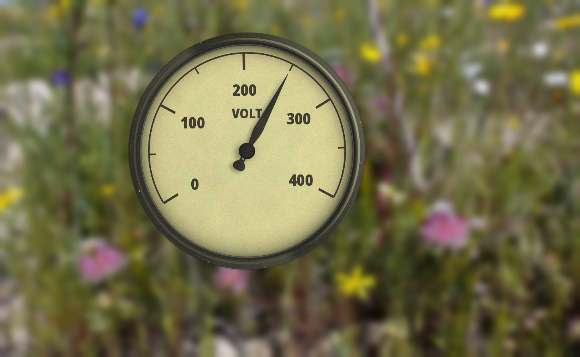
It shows 250 (V)
